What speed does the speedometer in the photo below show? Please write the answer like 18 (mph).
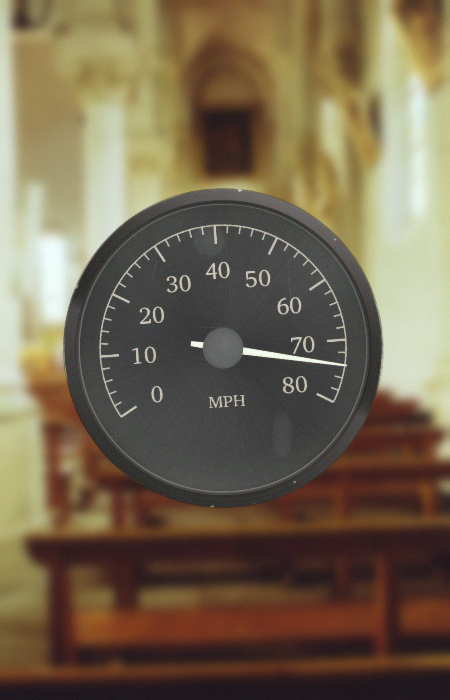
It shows 74 (mph)
